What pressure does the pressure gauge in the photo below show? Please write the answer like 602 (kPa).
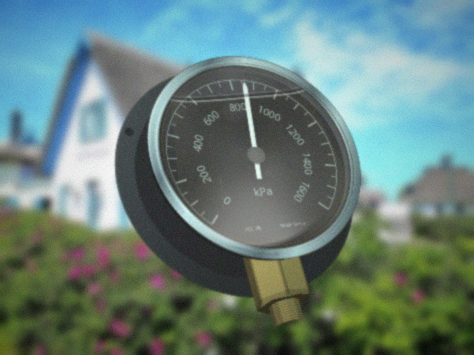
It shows 850 (kPa)
